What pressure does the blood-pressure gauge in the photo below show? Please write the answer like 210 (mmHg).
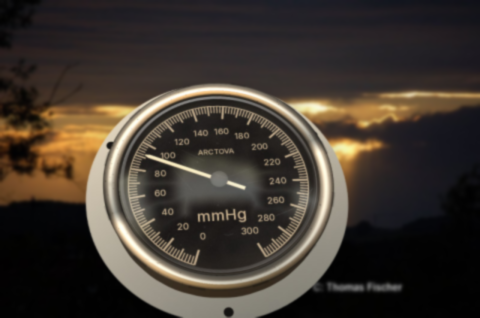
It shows 90 (mmHg)
